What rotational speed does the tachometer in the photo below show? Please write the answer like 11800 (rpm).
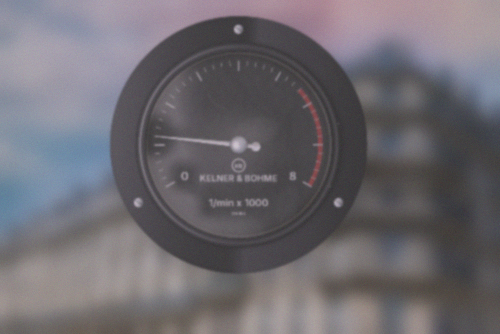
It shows 1200 (rpm)
